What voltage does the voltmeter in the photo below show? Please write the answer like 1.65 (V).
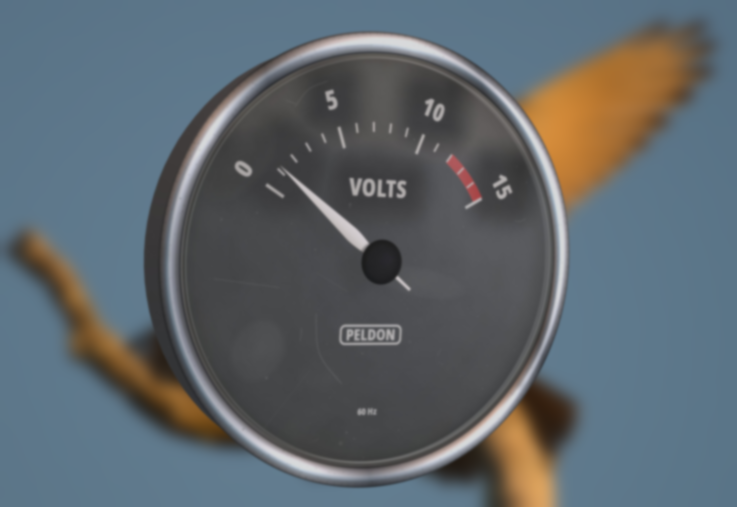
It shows 1 (V)
